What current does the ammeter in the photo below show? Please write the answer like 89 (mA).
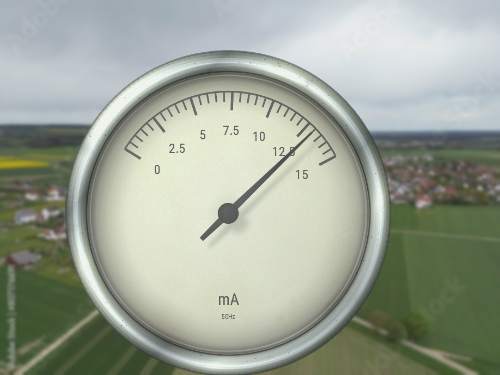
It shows 13 (mA)
